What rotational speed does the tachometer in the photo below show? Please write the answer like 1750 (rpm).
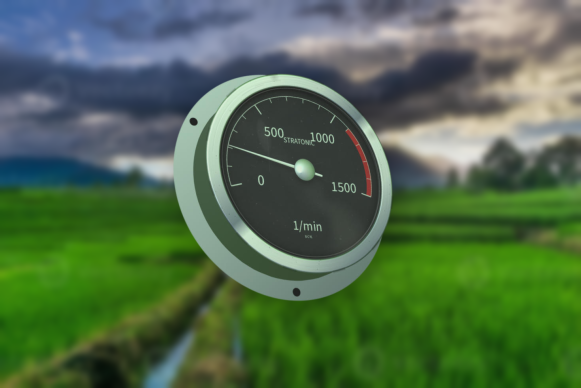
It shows 200 (rpm)
